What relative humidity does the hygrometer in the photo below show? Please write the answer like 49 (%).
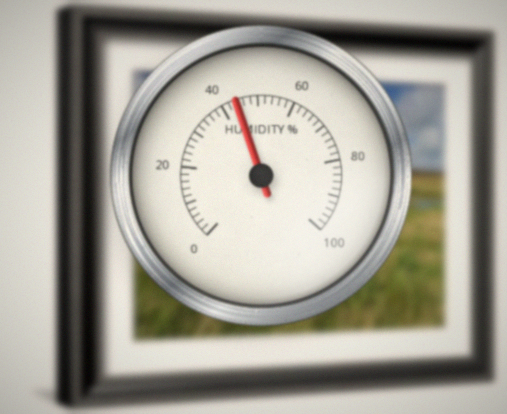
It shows 44 (%)
